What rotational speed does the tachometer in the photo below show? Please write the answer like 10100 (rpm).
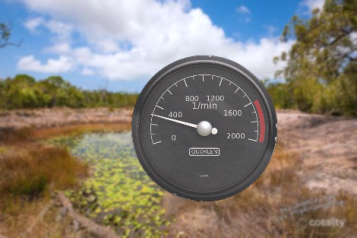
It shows 300 (rpm)
